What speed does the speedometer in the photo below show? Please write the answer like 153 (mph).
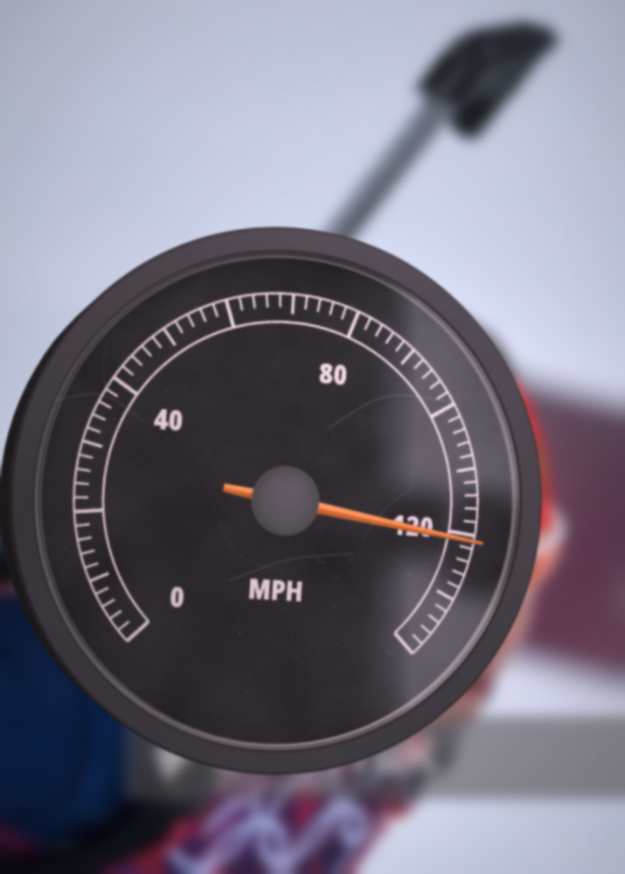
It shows 121 (mph)
